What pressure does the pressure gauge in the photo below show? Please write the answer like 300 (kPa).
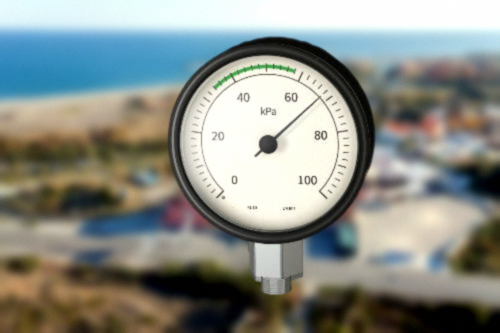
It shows 68 (kPa)
